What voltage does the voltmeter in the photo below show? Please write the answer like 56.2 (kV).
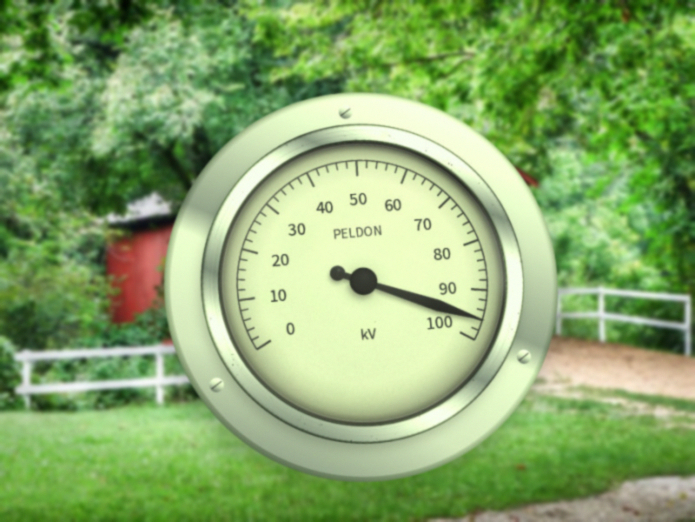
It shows 96 (kV)
